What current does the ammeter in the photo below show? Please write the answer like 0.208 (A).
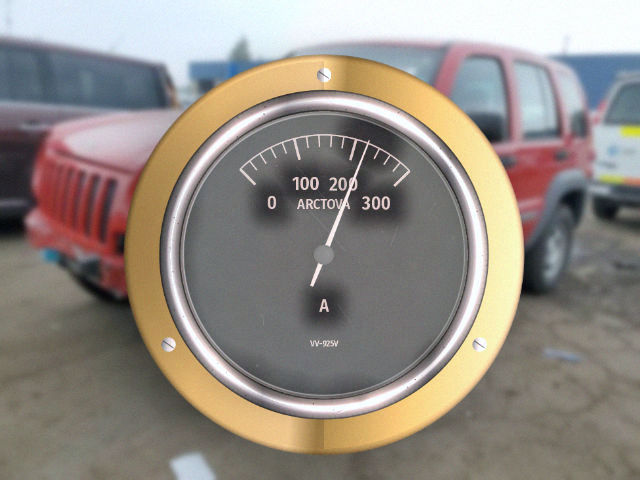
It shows 220 (A)
